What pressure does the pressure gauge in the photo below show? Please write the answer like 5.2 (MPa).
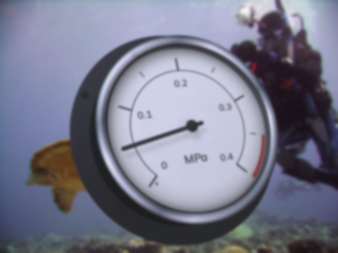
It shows 0.05 (MPa)
